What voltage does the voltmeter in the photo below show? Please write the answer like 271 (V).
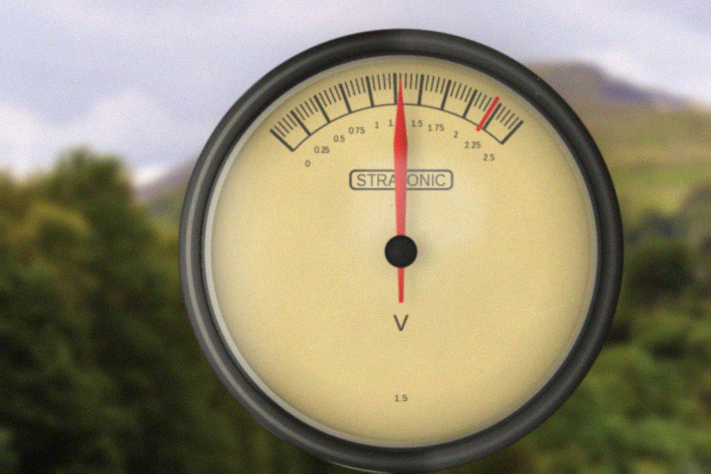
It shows 1.3 (V)
